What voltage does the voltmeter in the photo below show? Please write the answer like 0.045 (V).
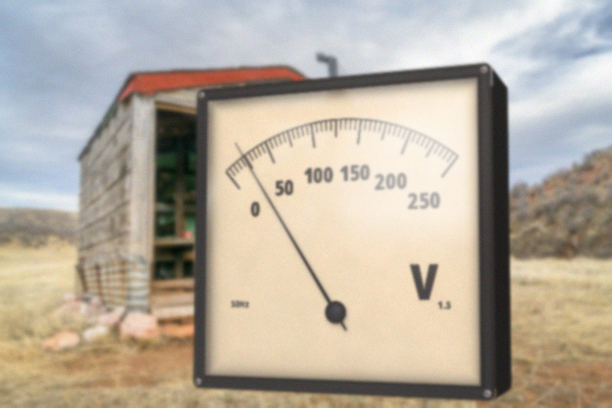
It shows 25 (V)
